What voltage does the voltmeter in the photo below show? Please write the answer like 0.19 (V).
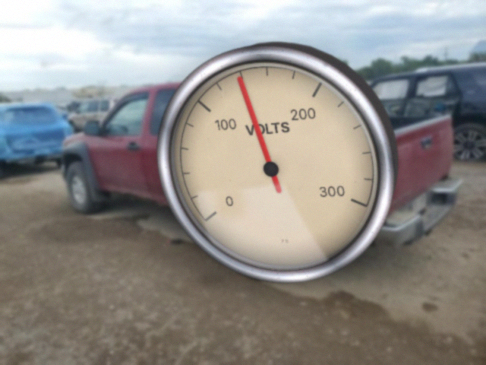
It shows 140 (V)
